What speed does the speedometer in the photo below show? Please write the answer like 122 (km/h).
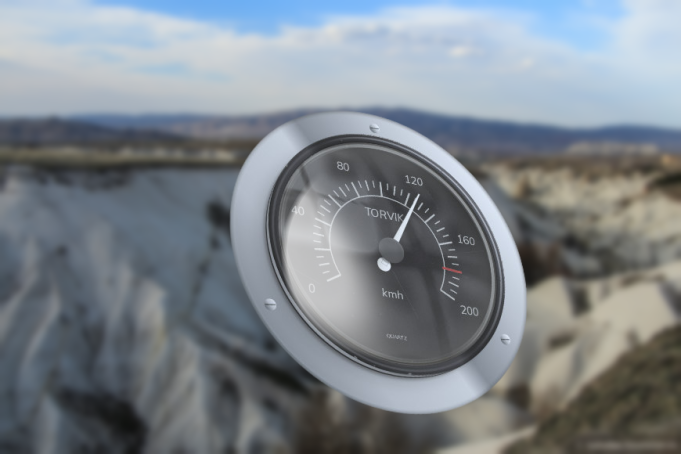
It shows 125 (km/h)
